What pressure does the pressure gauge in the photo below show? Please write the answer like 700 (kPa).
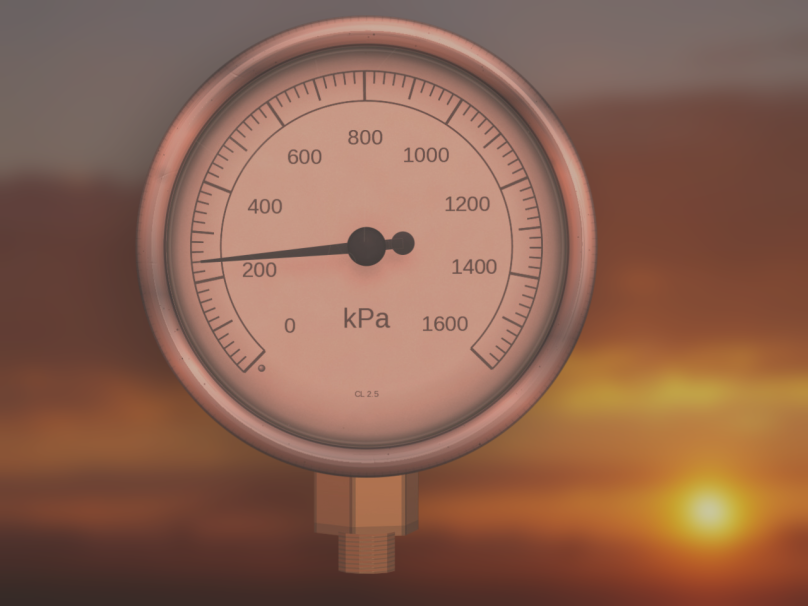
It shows 240 (kPa)
